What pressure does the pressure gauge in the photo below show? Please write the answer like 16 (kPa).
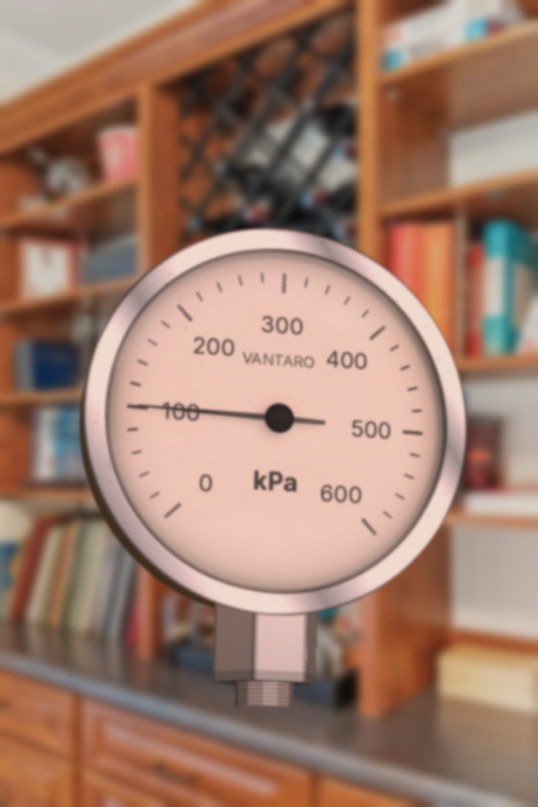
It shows 100 (kPa)
